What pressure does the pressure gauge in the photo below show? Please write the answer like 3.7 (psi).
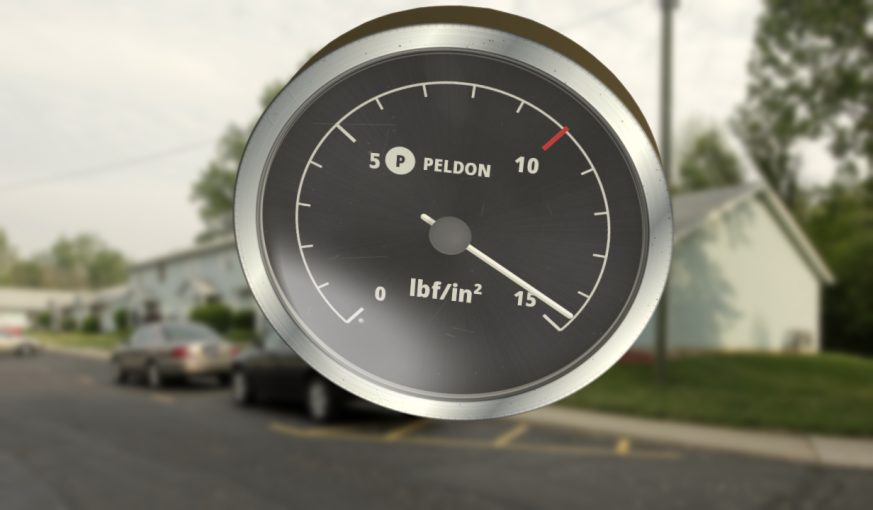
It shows 14.5 (psi)
